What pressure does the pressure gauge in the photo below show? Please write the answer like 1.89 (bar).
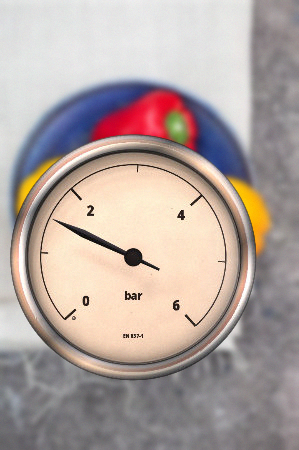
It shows 1.5 (bar)
